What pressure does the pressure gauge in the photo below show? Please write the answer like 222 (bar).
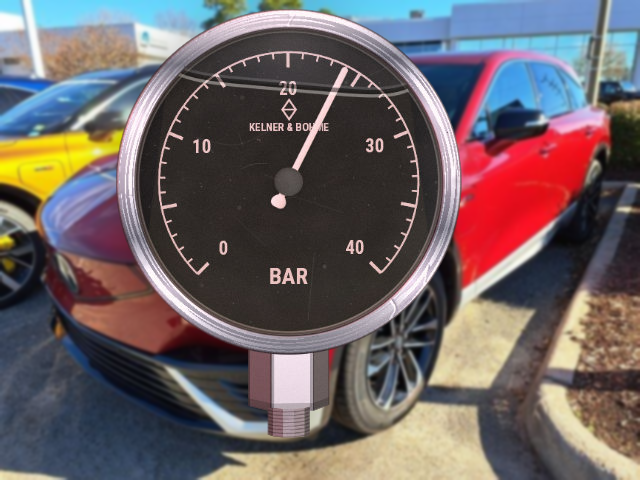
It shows 24 (bar)
